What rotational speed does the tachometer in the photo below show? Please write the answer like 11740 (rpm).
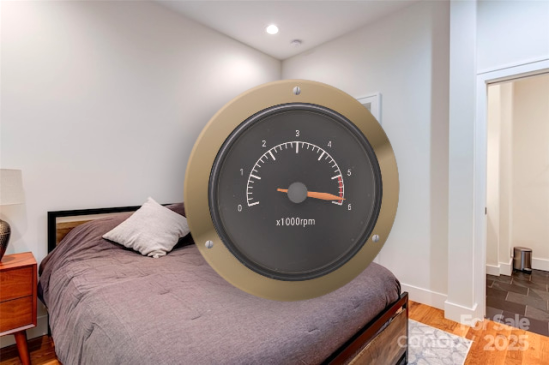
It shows 5800 (rpm)
